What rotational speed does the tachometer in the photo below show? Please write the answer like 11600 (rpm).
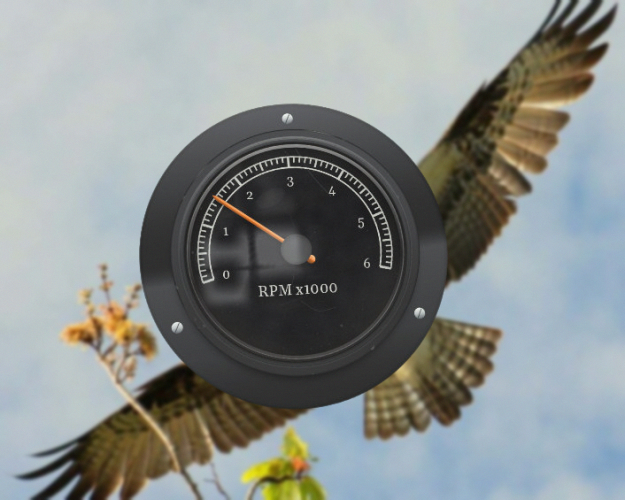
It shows 1500 (rpm)
